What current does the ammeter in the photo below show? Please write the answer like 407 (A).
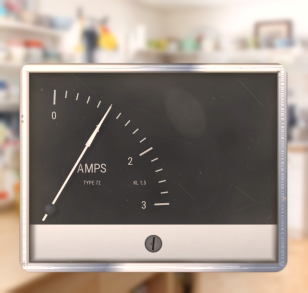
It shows 1 (A)
